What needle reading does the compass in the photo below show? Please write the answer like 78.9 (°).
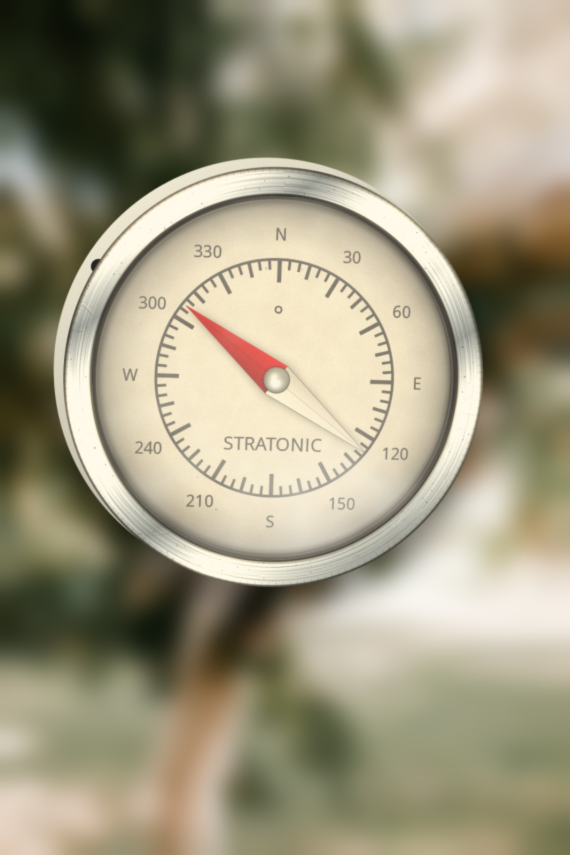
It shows 307.5 (°)
